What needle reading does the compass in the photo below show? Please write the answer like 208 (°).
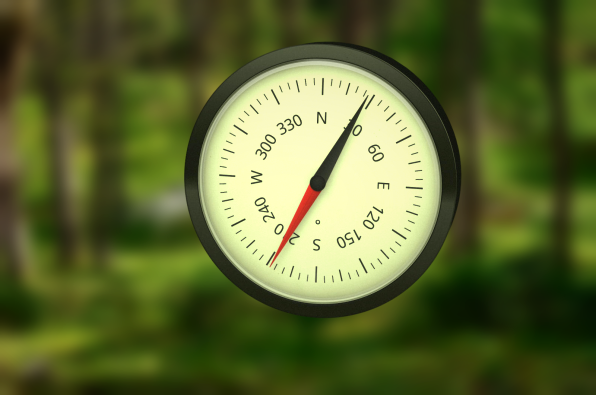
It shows 207.5 (°)
